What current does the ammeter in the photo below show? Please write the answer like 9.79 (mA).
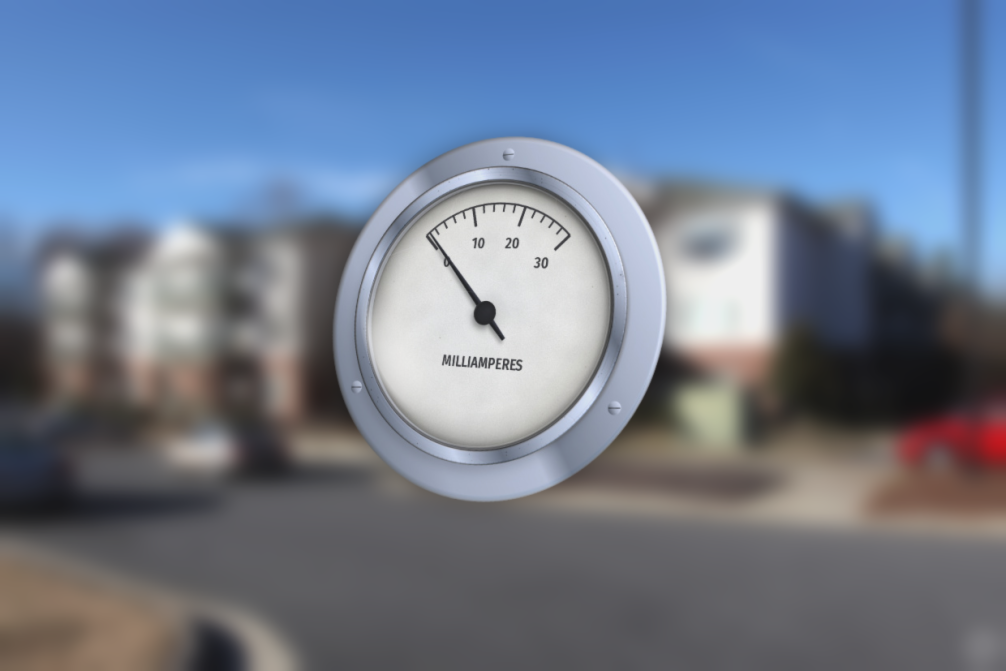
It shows 1 (mA)
